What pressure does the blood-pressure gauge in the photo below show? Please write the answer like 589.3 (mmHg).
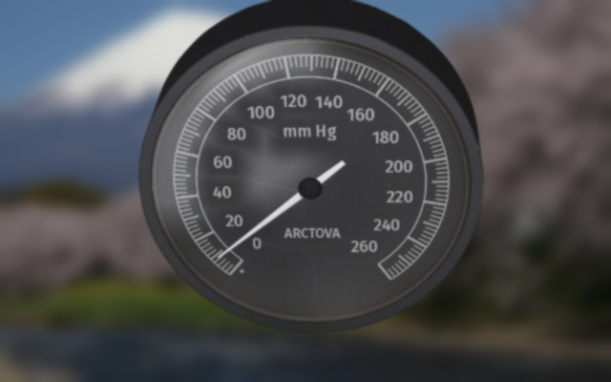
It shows 10 (mmHg)
